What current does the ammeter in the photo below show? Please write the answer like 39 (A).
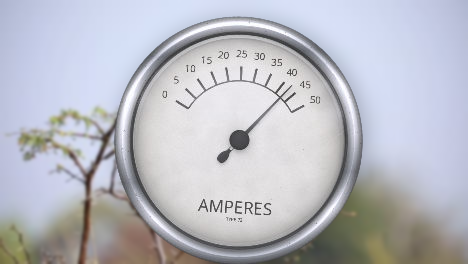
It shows 42.5 (A)
